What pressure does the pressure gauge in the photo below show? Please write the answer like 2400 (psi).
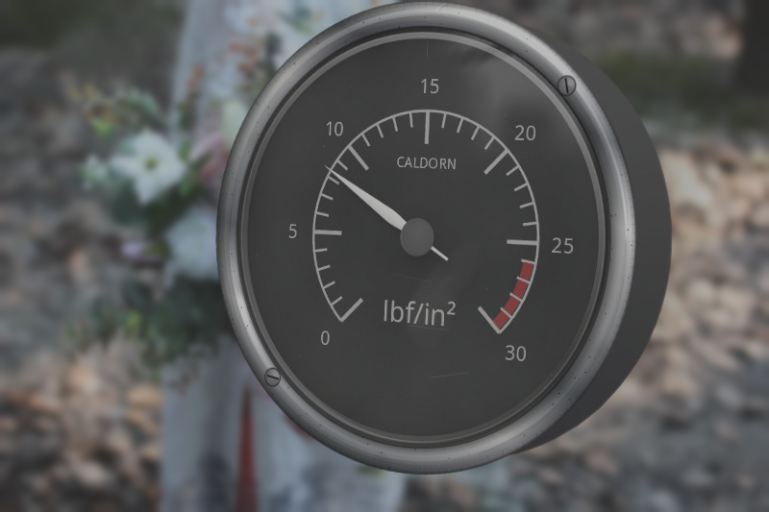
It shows 8.5 (psi)
